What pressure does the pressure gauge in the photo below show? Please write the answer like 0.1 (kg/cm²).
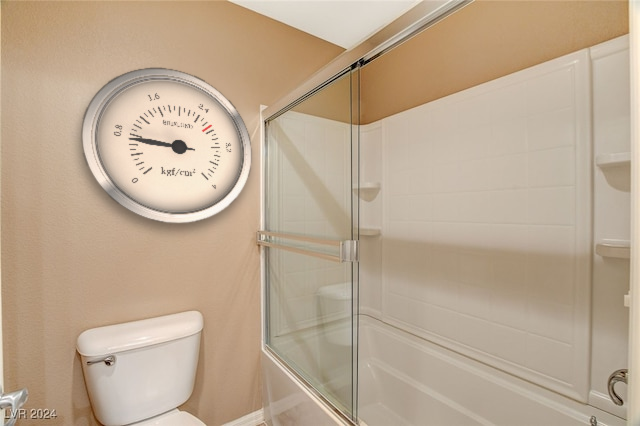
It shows 0.7 (kg/cm²)
